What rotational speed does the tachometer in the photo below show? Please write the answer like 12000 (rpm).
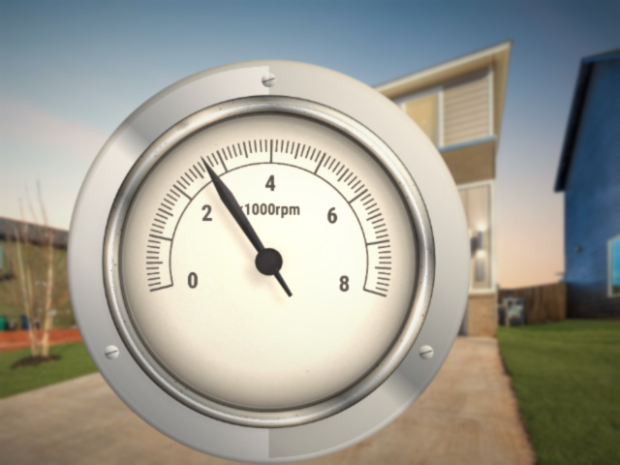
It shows 2700 (rpm)
